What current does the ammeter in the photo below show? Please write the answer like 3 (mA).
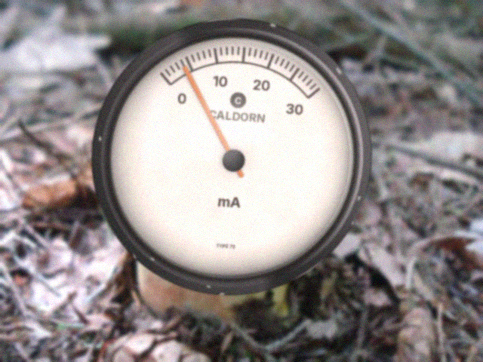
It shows 4 (mA)
